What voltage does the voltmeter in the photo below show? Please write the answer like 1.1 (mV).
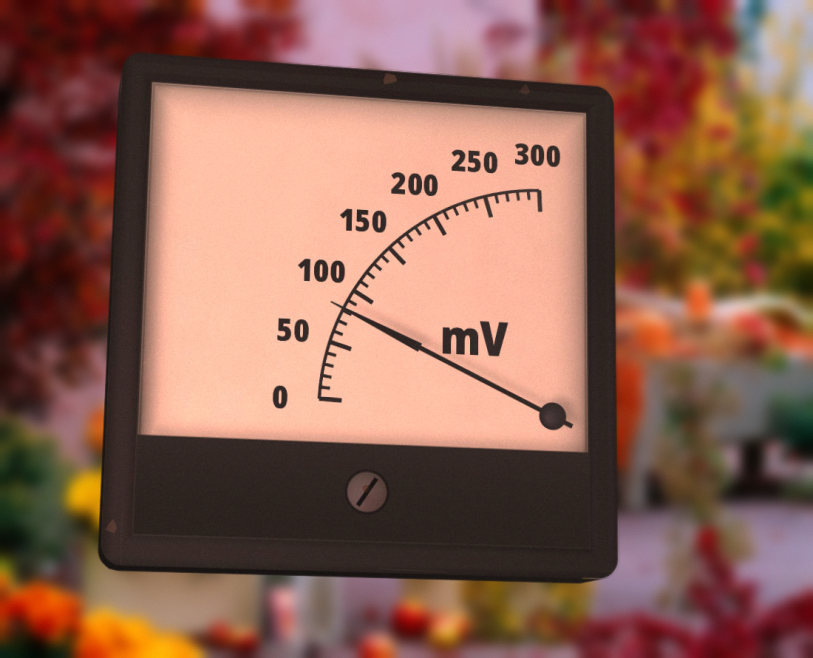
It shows 80 (mV)
